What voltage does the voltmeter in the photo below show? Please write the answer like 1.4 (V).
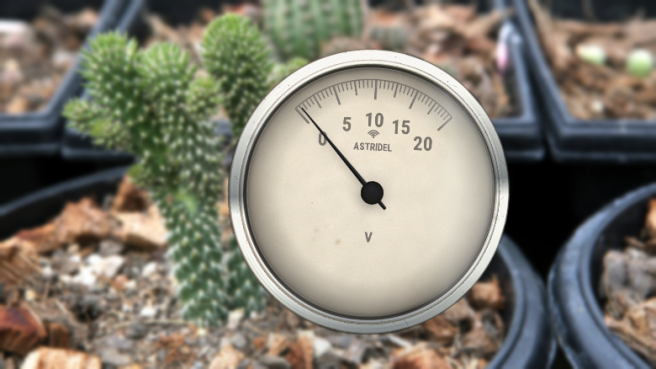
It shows 0.5 (V)
